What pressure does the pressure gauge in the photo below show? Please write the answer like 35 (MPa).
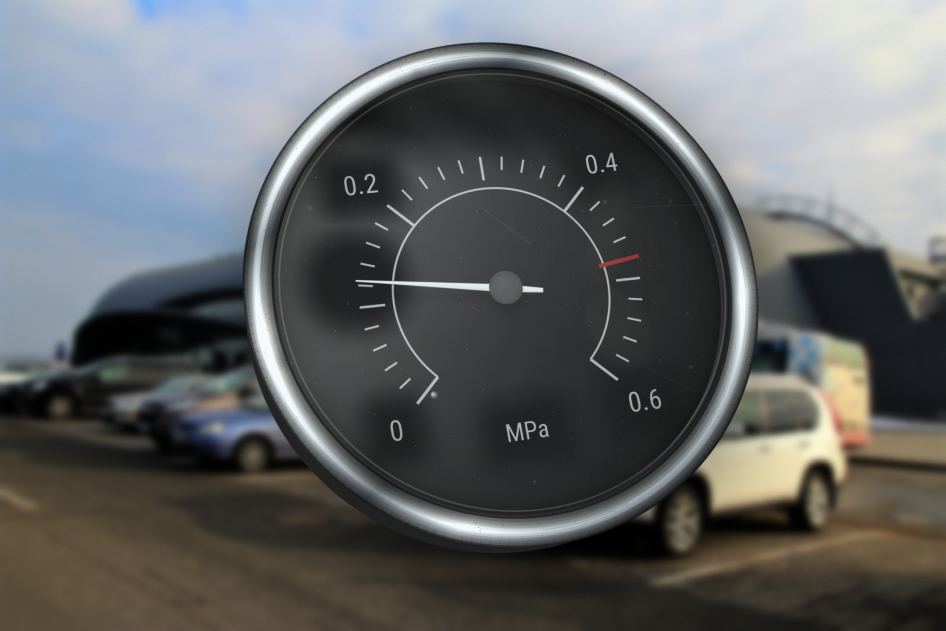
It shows 0.12 (MPa)
